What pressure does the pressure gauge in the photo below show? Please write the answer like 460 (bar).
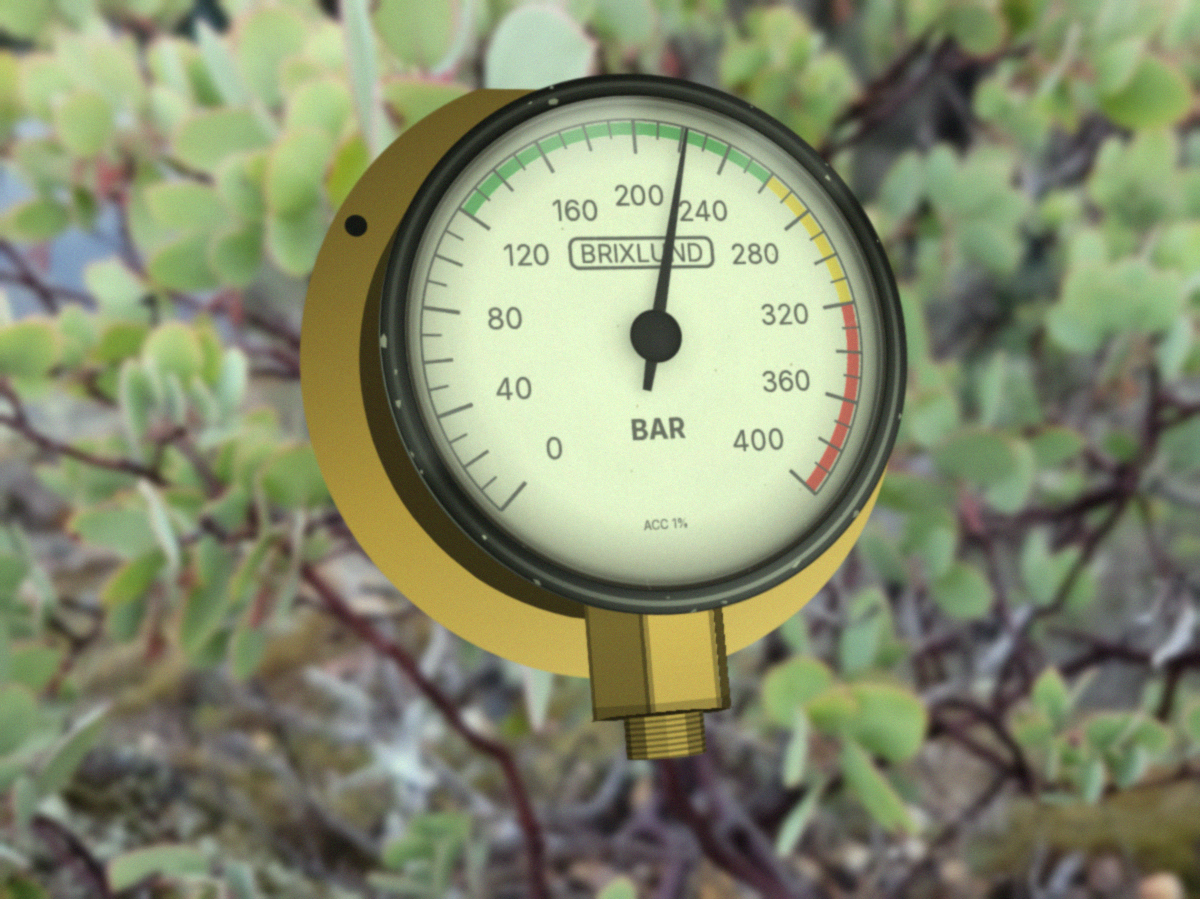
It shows 220 (bar)
